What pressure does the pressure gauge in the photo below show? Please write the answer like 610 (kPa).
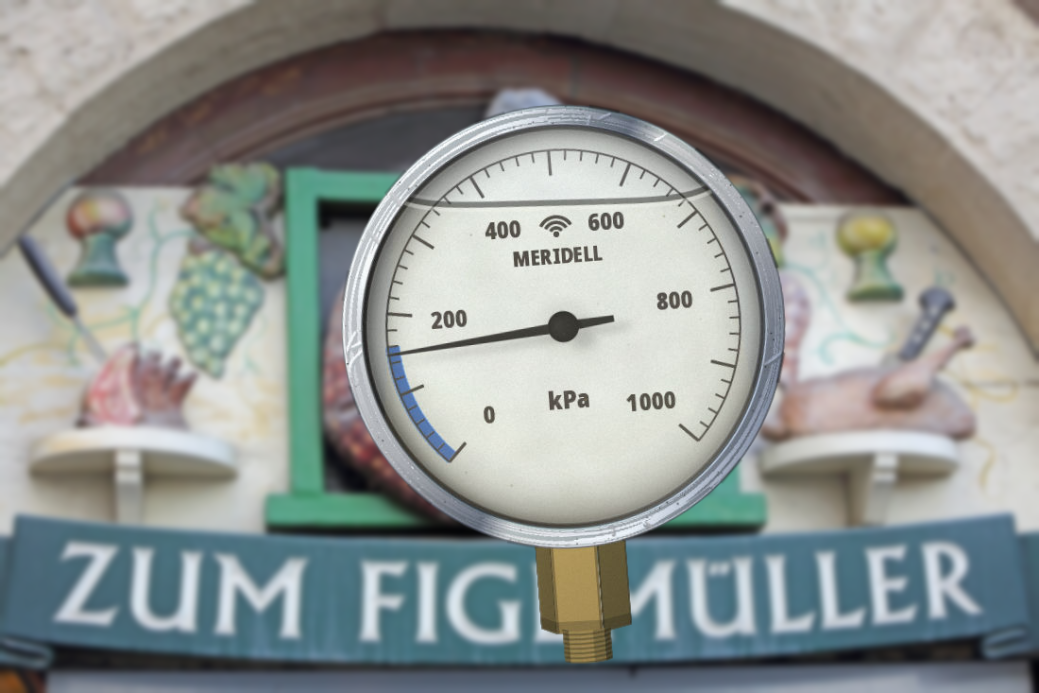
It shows 150 (kPa)
